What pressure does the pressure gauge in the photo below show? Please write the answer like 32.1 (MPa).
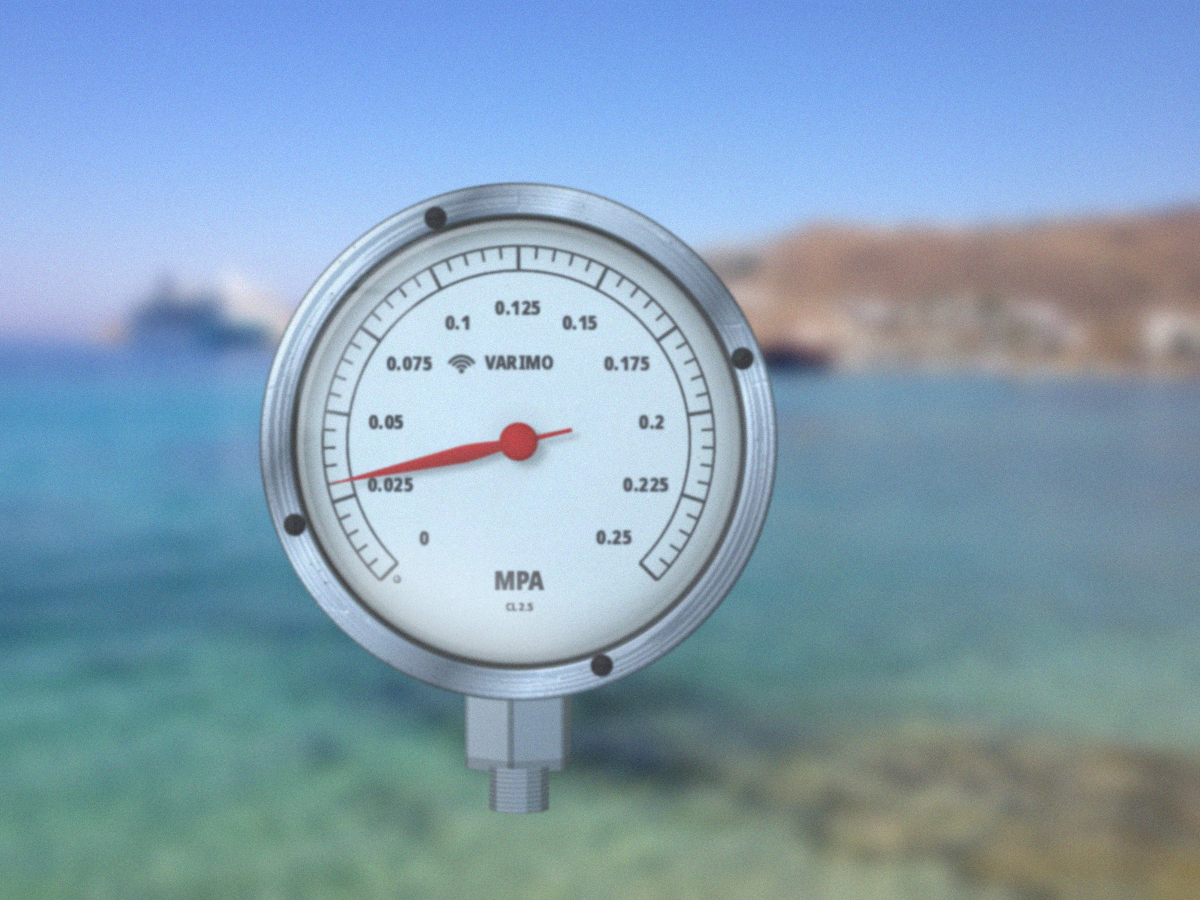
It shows 0.03 (MPa)
